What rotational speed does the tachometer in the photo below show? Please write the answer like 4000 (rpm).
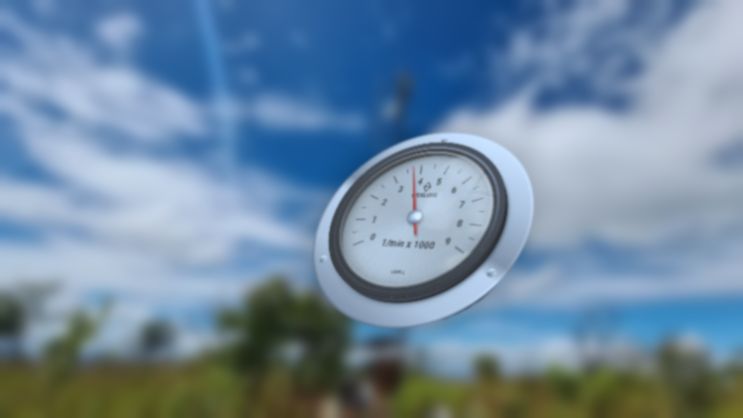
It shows 3750 (rpm)
